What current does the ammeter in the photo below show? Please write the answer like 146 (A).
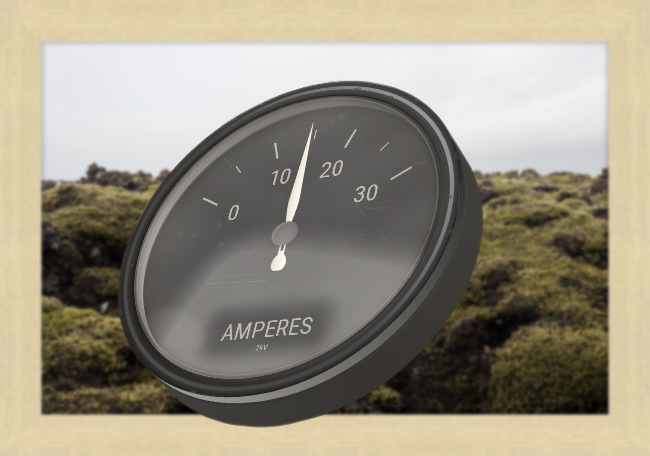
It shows 15 (A)
